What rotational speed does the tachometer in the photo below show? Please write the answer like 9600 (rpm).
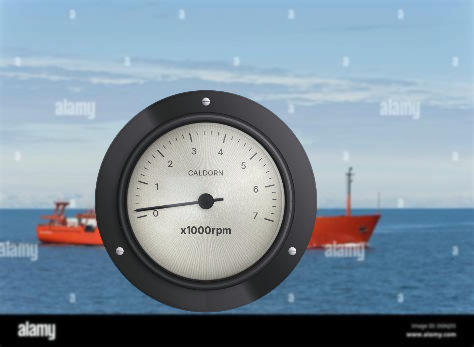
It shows 200 (rpm)
